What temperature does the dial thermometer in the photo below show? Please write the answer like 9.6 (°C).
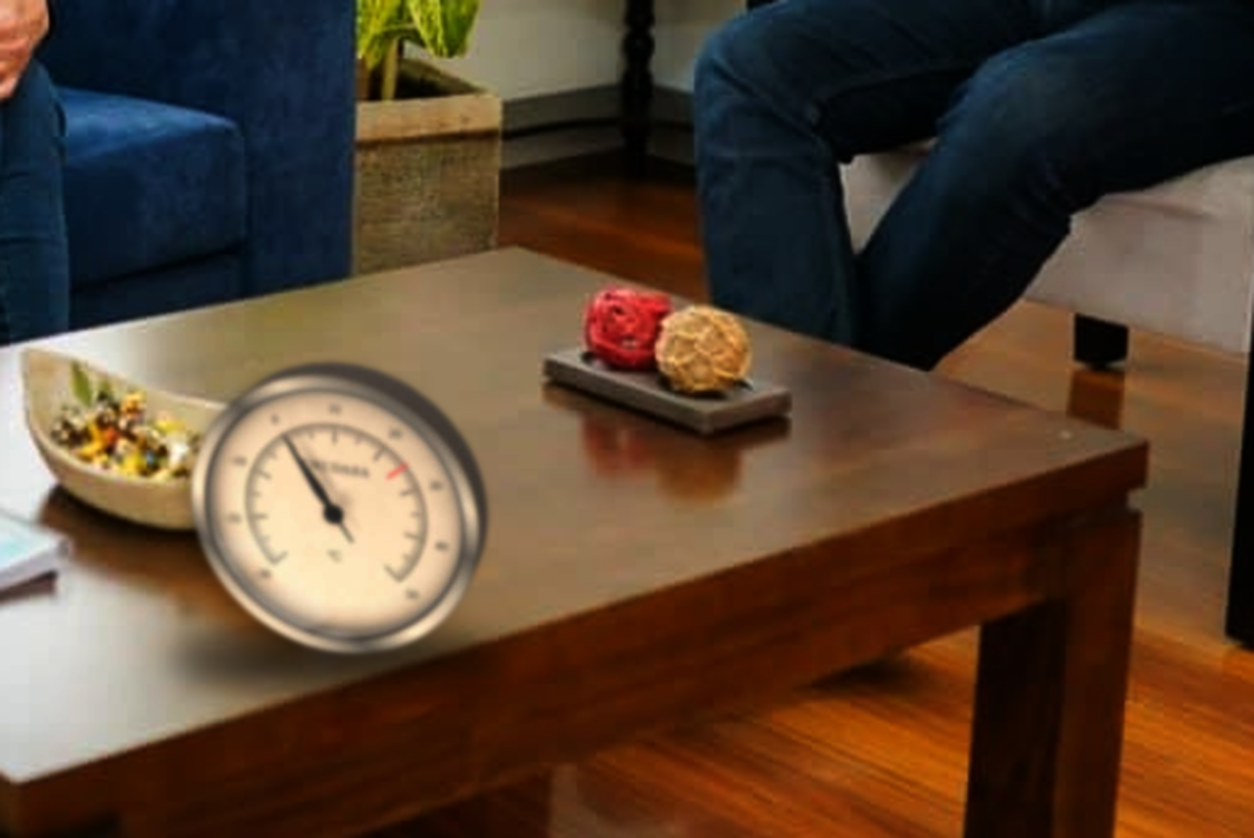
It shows 0 (°C)
